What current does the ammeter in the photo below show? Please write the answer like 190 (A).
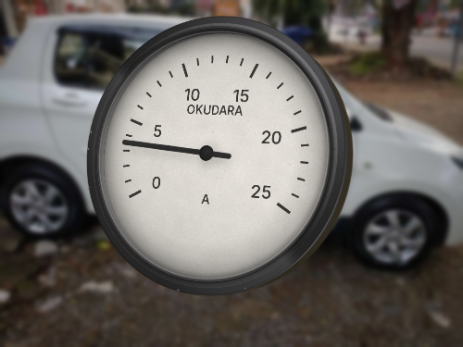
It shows 3.5 (A)
